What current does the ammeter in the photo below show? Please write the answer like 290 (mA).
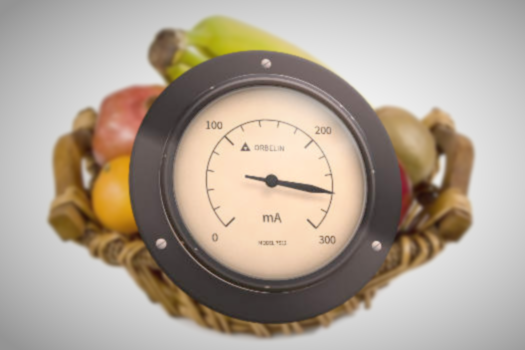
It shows 260 (mA)
